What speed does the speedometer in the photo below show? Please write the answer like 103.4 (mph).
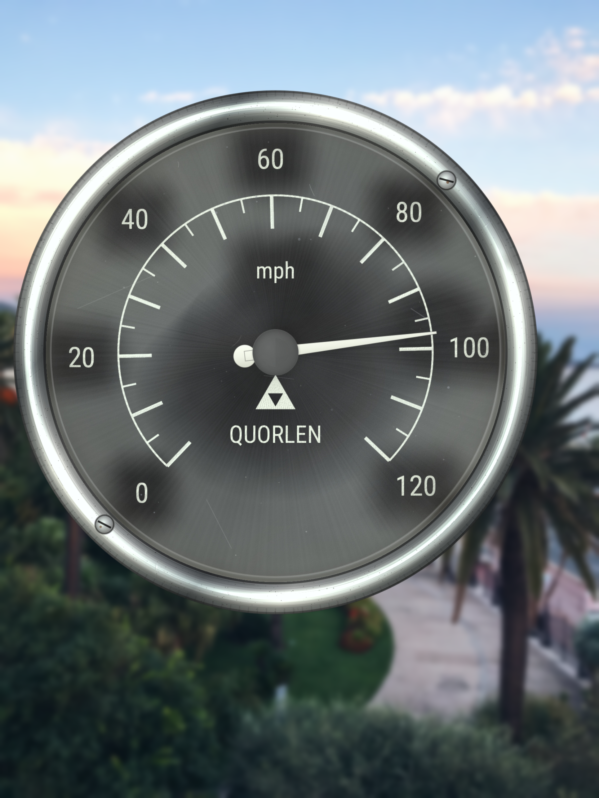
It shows 97.5 (mph)
